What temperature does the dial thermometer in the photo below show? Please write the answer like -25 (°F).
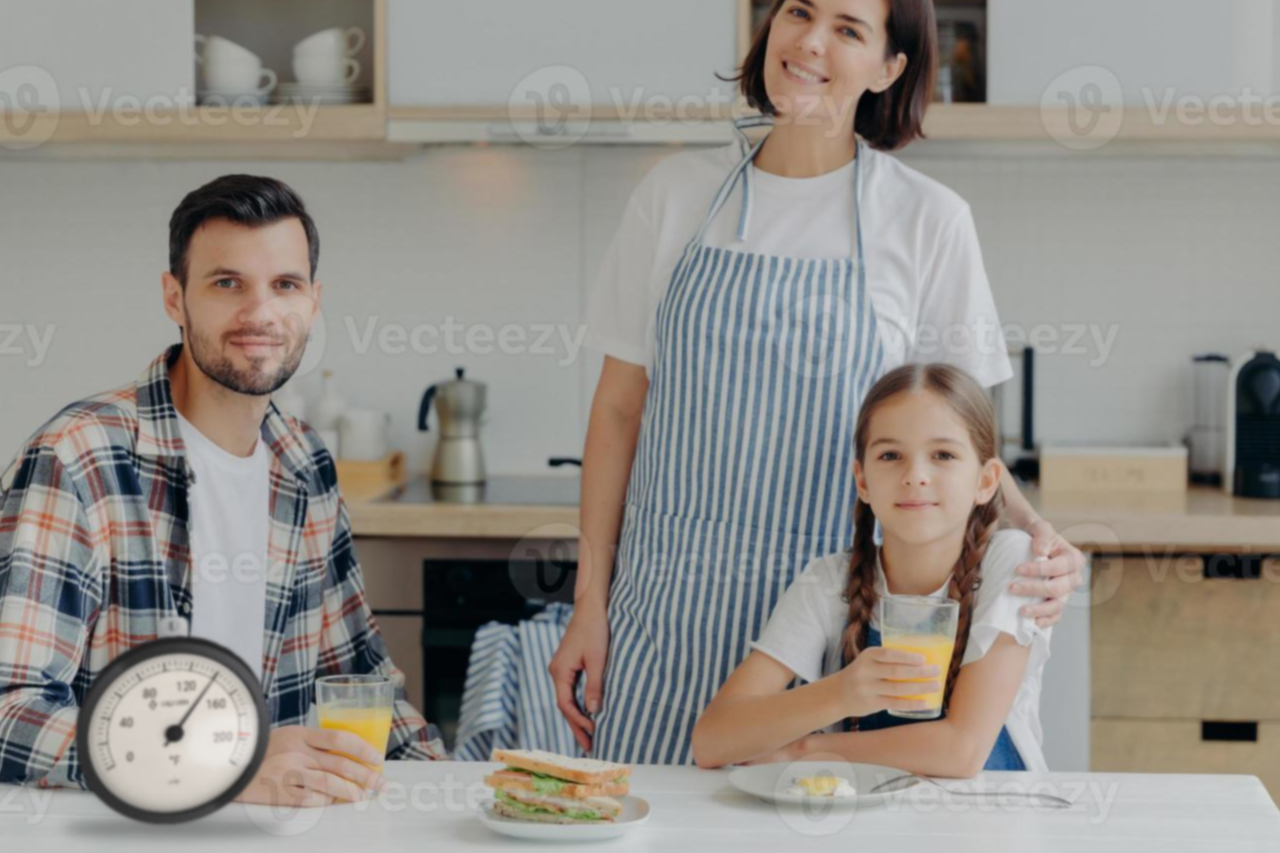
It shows 140 (°F)
